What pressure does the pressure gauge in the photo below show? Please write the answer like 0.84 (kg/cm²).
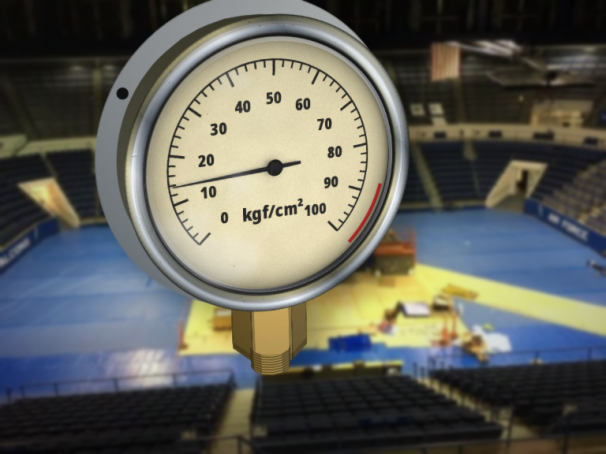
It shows 14 (kg/cm²)
